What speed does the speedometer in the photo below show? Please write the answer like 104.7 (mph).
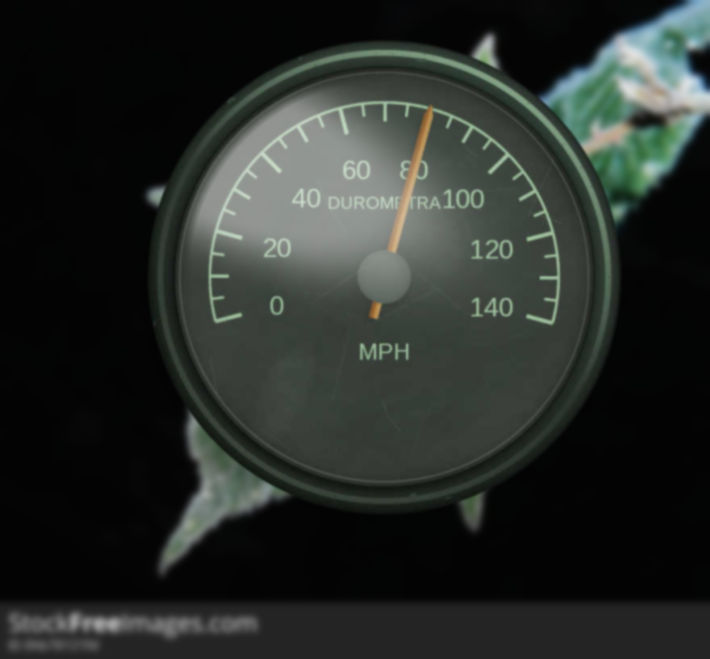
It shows 80 (mph)
